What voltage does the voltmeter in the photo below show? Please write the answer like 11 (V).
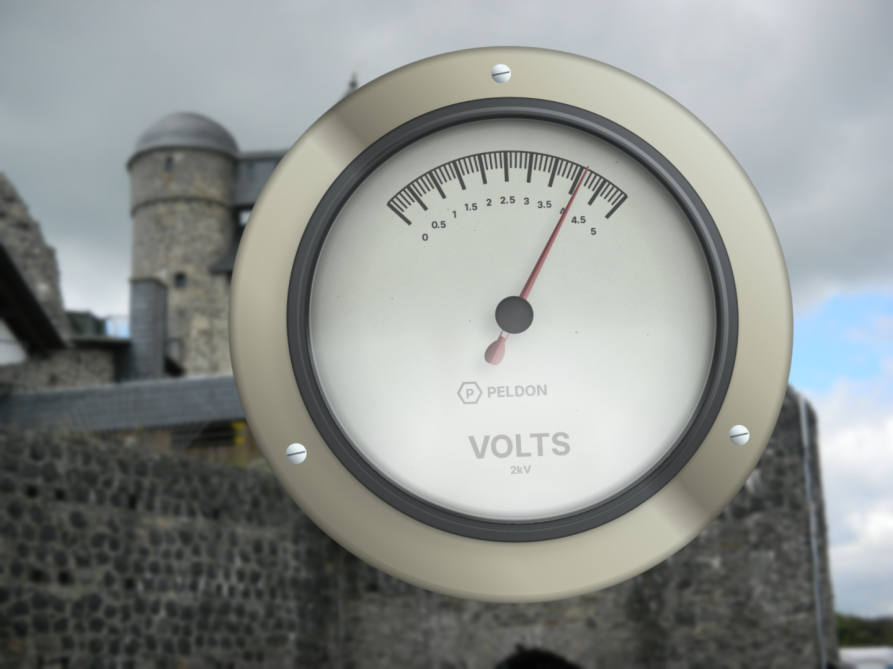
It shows 4.1 (V)
